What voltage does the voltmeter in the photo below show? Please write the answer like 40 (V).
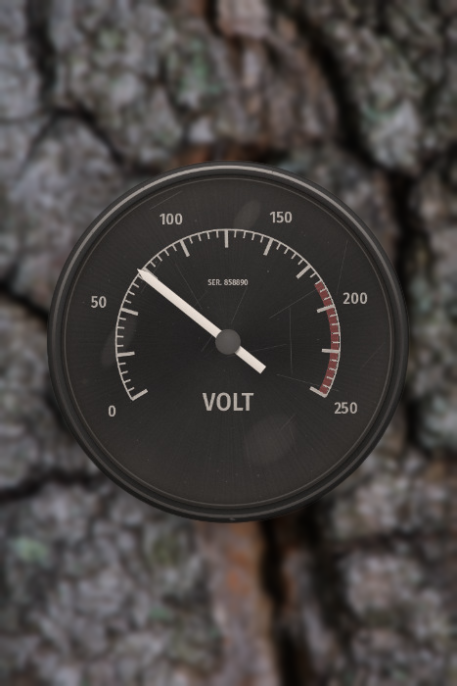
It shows 72.5 (V)
